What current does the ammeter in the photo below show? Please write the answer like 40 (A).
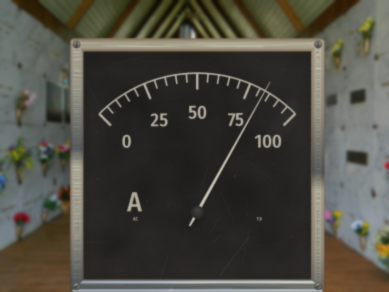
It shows 82.5 (A)
